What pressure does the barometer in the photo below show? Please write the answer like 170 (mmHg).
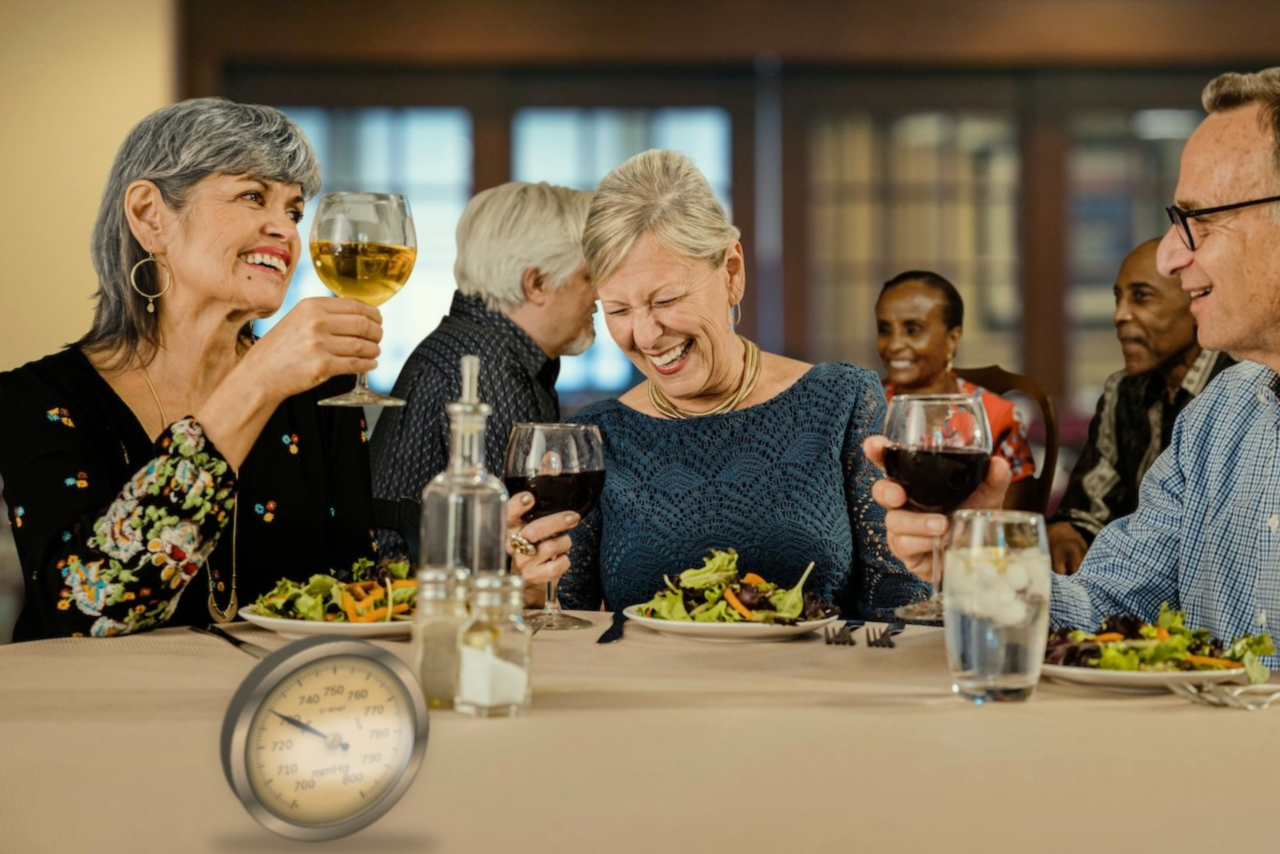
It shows 730 (mmHg)
